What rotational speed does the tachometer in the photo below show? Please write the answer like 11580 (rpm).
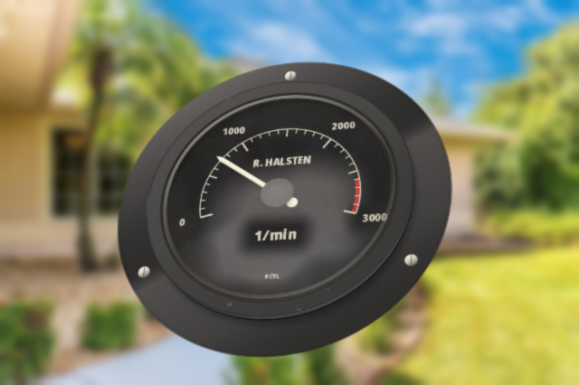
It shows 700 (rpm)
